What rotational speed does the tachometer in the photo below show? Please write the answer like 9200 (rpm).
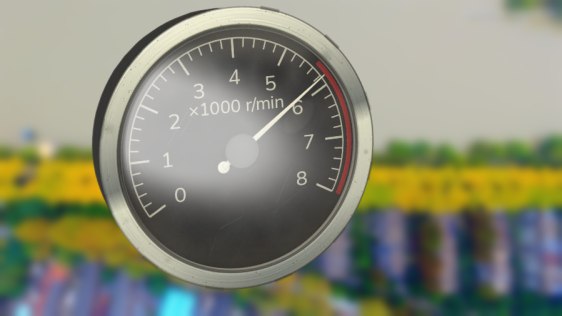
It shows 5800 (rpm)
